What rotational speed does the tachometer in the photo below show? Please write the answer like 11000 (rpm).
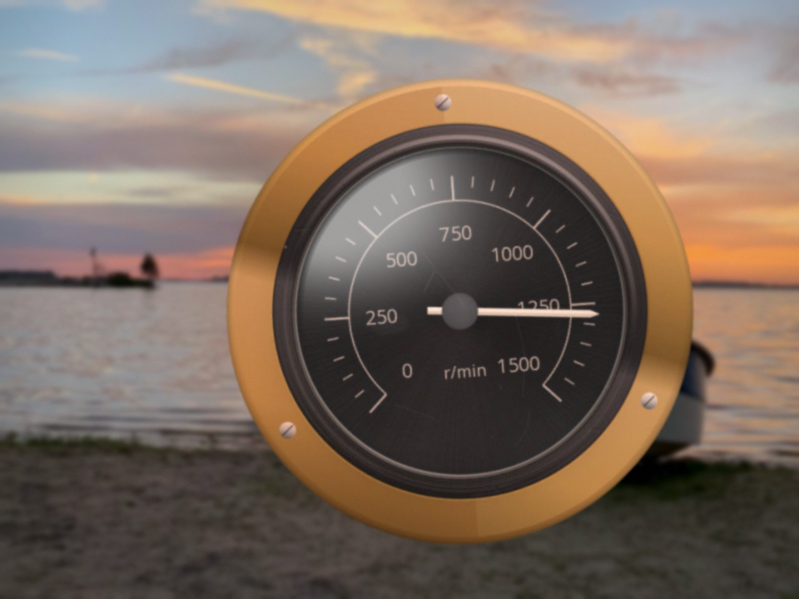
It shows 1275 (rpm)
